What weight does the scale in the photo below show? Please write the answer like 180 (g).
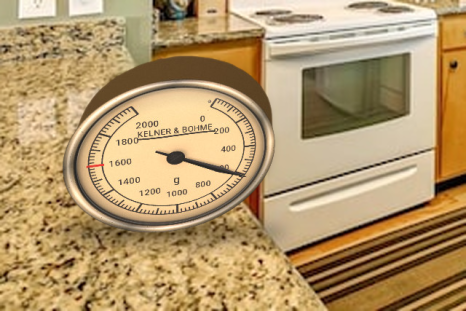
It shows 600 (g)
